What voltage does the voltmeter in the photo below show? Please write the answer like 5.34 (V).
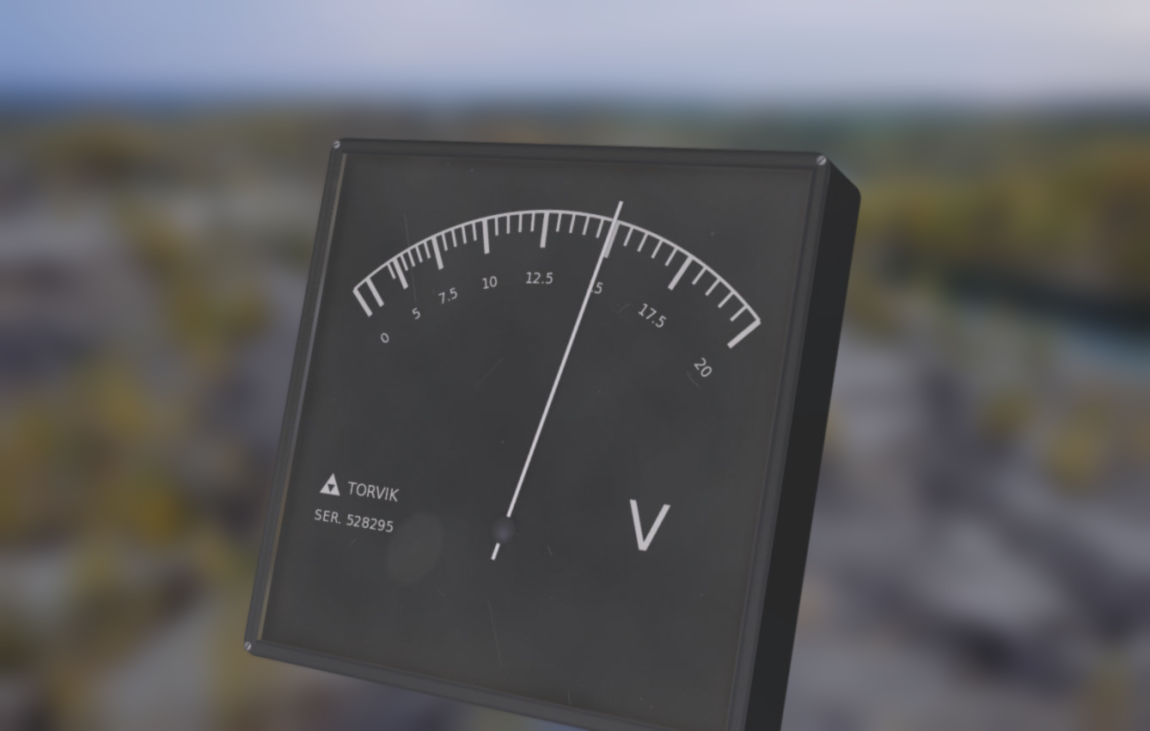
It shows 15 (V)
